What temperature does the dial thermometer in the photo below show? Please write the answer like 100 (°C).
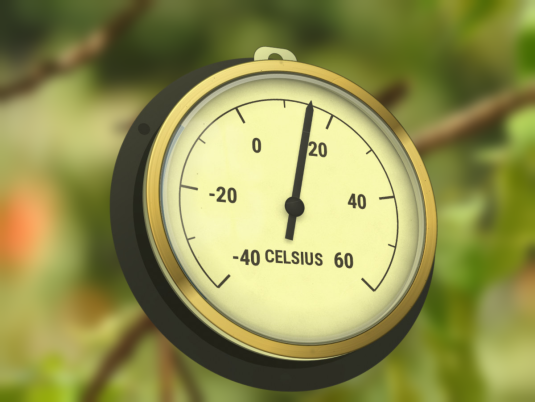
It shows 15 (°C)
